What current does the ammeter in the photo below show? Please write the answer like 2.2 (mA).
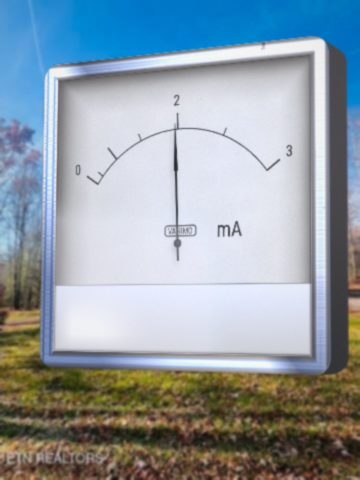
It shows 2 (mA)
